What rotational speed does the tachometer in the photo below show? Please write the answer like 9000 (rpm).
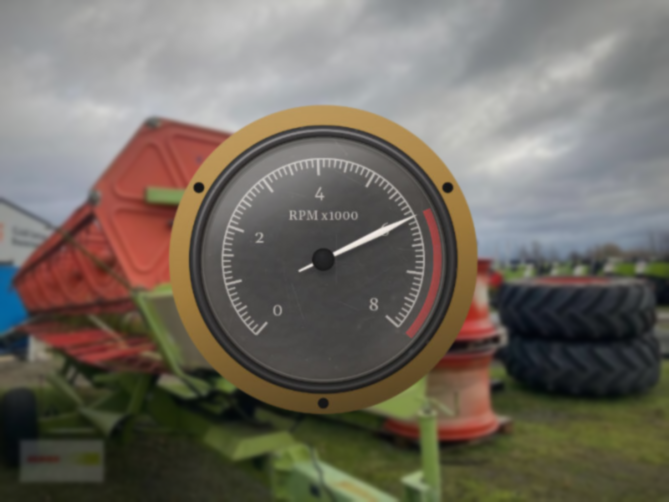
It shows 6000 (rpm)
